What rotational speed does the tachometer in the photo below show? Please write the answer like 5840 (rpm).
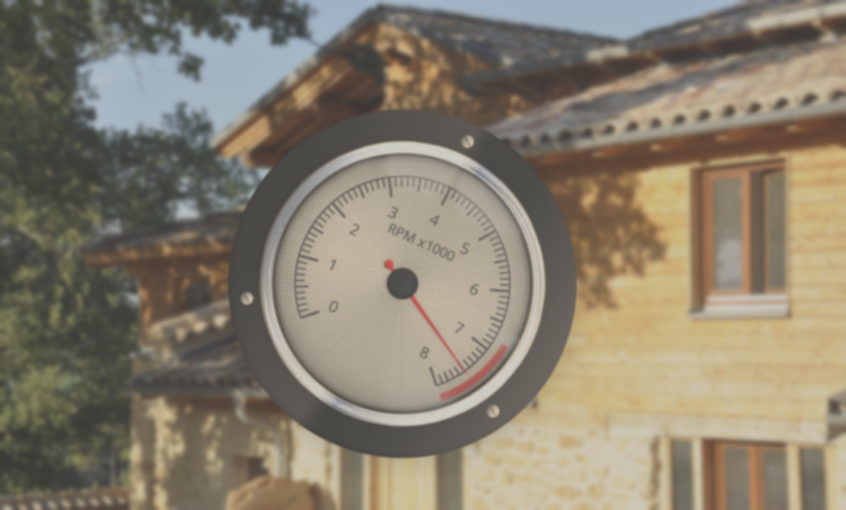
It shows 7500 (rpm)
